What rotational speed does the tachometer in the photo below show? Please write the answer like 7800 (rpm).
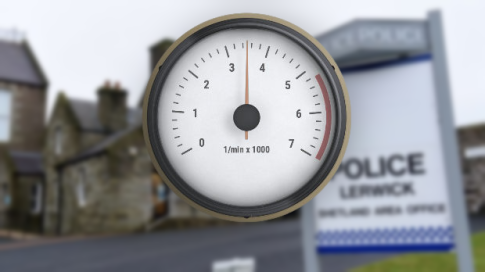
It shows 3500 (rpm)
